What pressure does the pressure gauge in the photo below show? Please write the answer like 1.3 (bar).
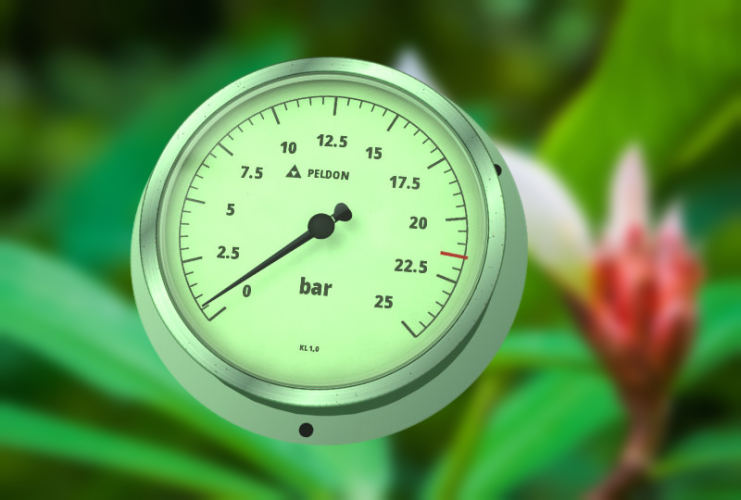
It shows 0.5 (bar)
